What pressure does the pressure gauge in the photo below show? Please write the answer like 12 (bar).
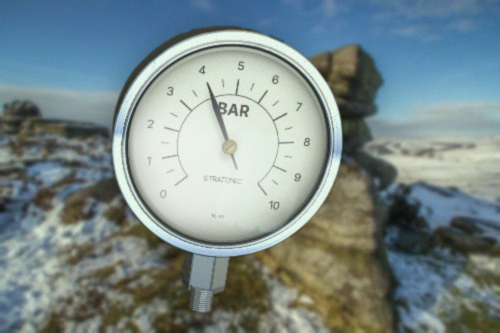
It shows 4 (bar)
